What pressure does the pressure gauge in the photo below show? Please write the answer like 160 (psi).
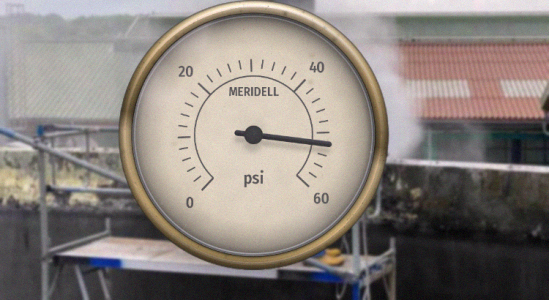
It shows 52 (psi)
